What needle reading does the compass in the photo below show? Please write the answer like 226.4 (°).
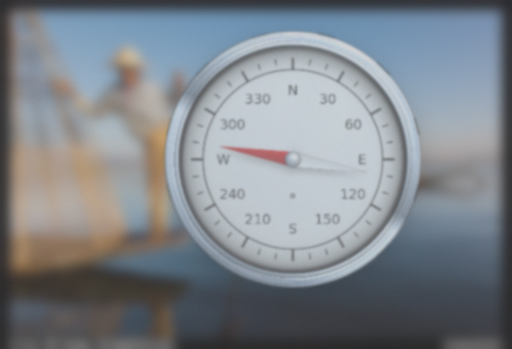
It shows 280 (°)
